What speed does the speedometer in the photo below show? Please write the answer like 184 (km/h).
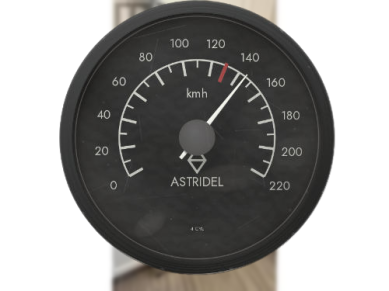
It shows 145 (km/h)
